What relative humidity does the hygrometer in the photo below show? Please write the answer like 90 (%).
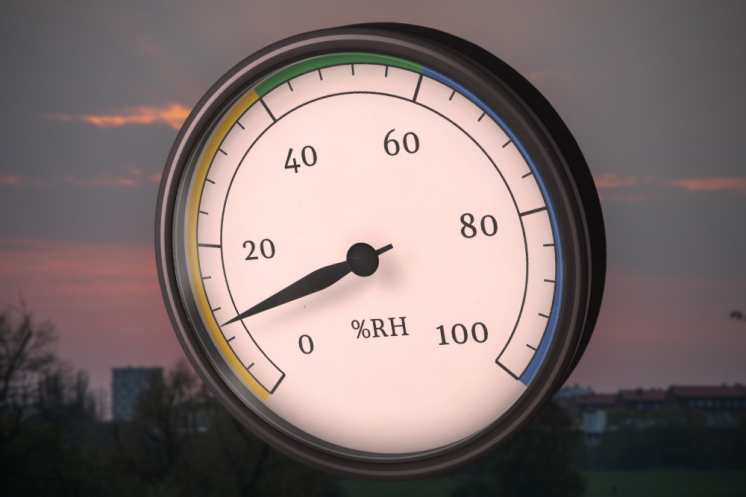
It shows 10 (%)
